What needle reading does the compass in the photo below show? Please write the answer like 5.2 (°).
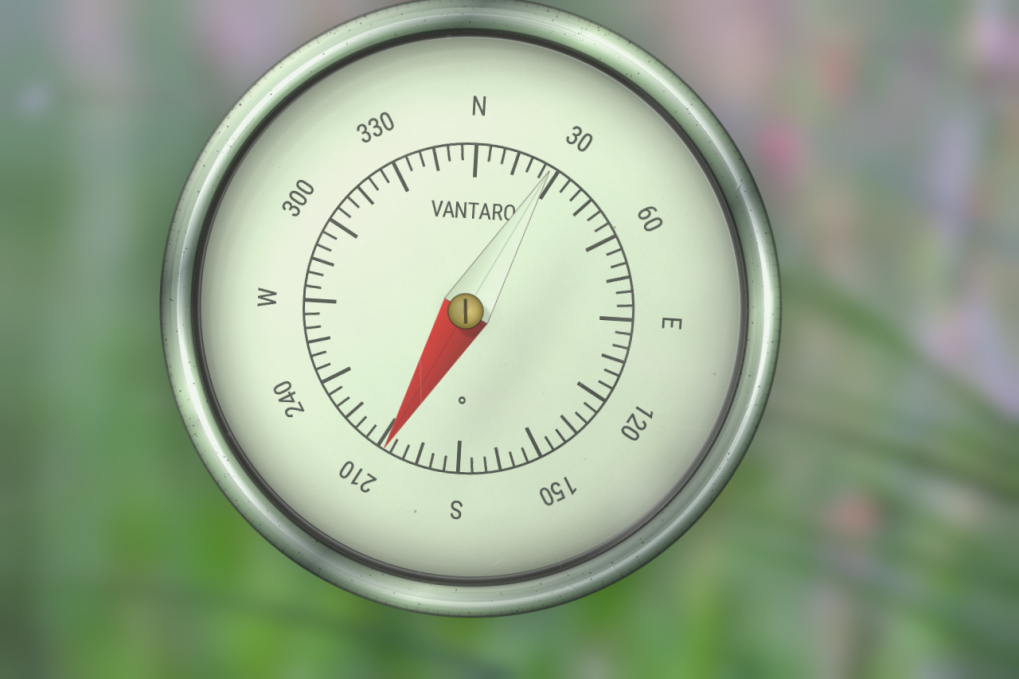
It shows 207.5 (°)
